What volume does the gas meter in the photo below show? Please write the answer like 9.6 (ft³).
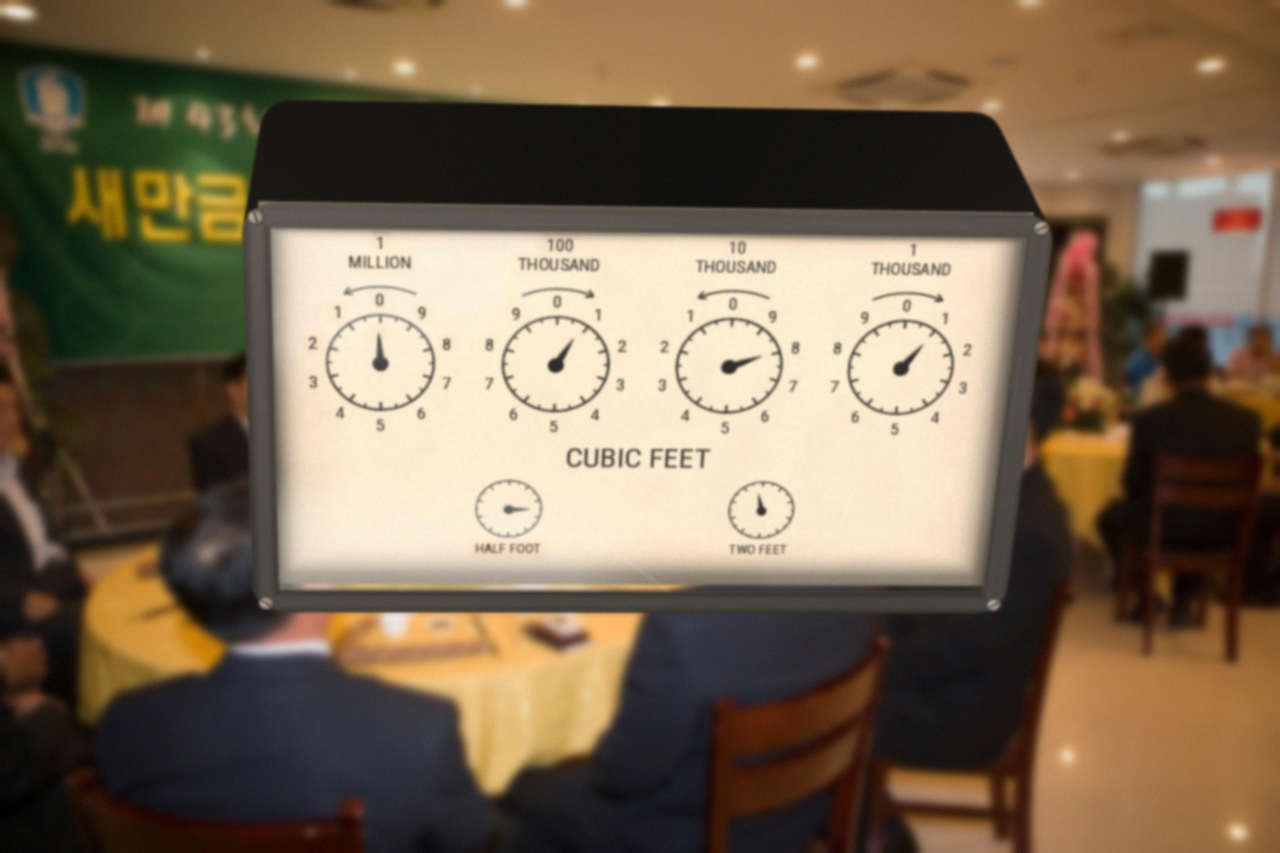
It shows 8100 (ft³)
